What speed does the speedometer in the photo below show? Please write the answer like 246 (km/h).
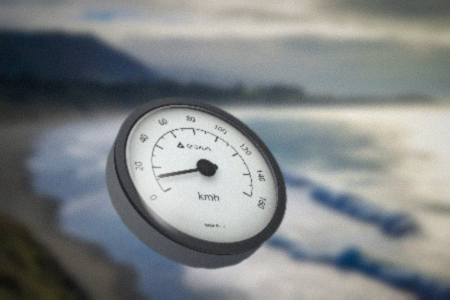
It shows 10 (km/h)
